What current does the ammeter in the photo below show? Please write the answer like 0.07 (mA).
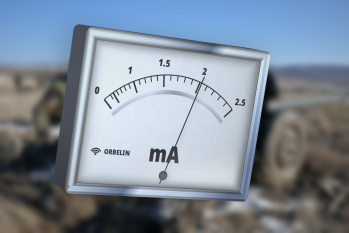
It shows 2 (mA)
